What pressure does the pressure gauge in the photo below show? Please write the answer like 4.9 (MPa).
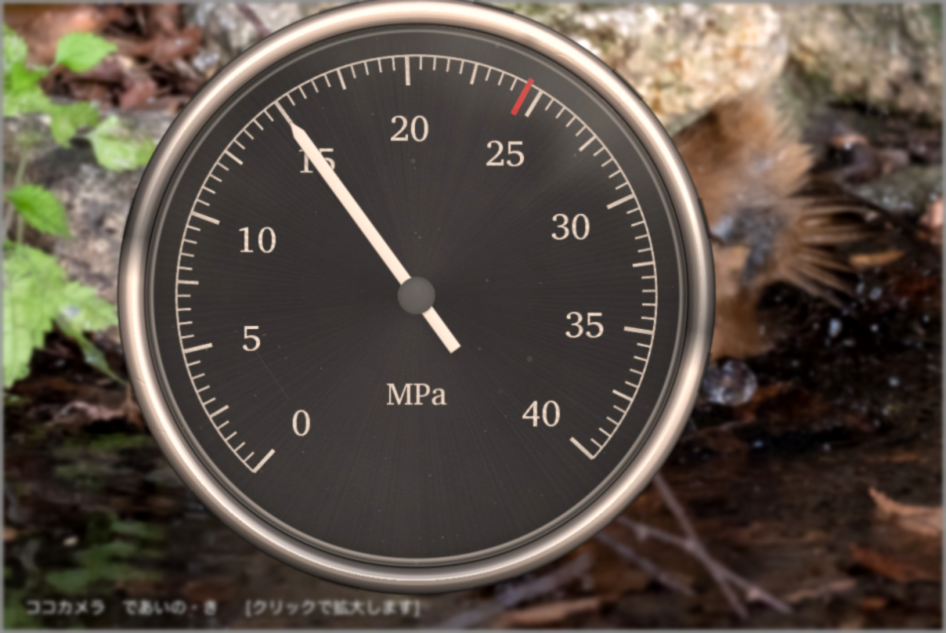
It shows 15 (MPa)
